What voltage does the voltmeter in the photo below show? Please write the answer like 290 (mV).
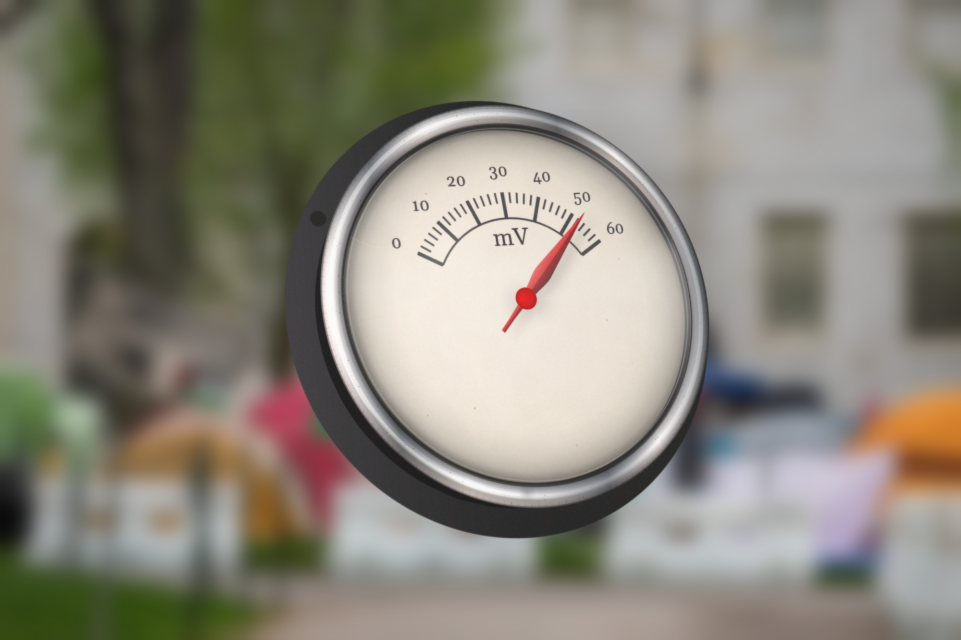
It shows 52 (mV)
